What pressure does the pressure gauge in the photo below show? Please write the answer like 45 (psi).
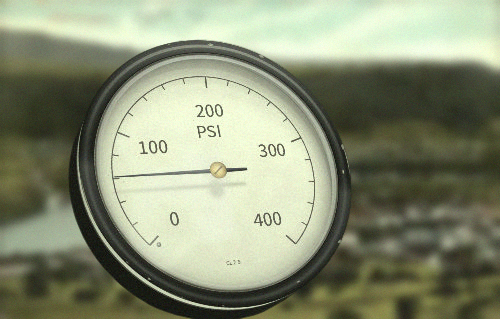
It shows 60 (psi)
